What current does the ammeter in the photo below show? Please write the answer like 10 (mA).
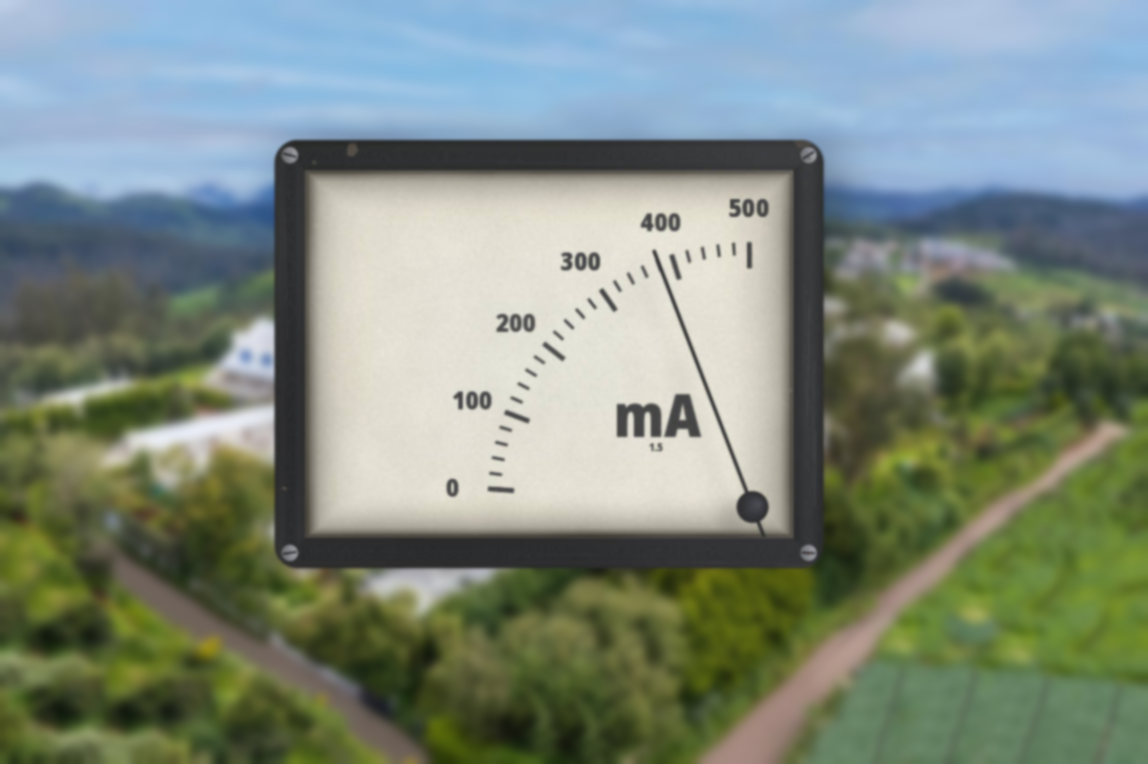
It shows 380 (mA)
